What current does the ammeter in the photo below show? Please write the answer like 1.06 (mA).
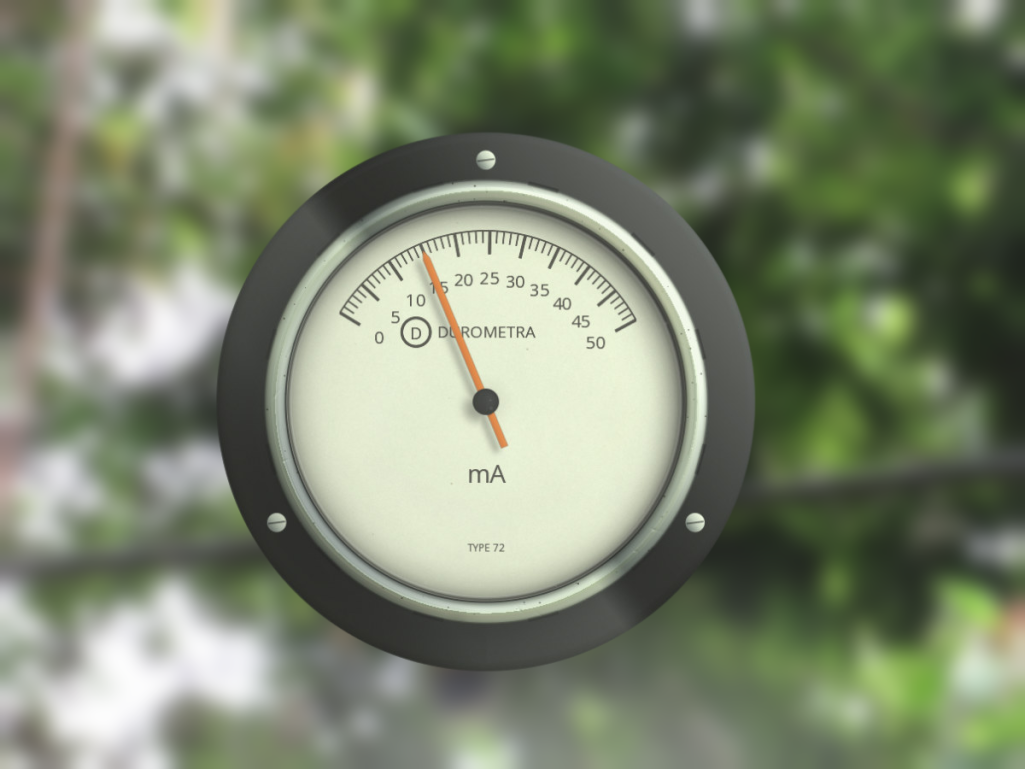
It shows 15 (mA)
